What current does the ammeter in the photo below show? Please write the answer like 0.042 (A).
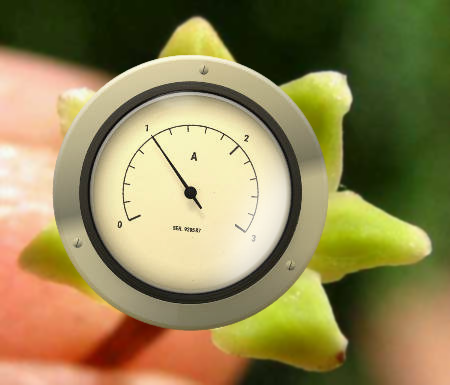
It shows 1 (A)
